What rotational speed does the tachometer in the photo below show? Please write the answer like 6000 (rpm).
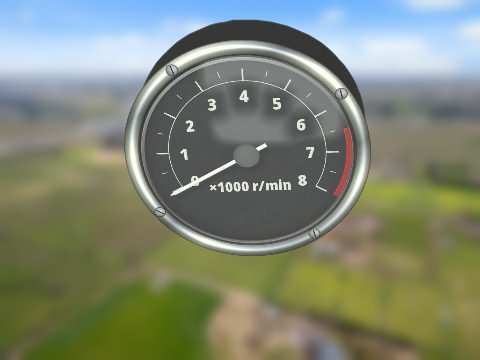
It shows 0 (rpm)
